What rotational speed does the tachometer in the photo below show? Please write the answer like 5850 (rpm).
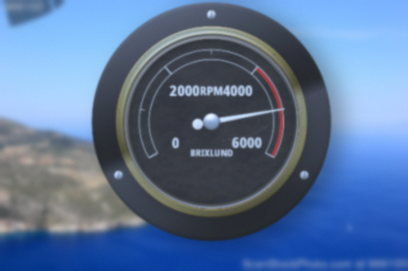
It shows 5000 (rpm)
